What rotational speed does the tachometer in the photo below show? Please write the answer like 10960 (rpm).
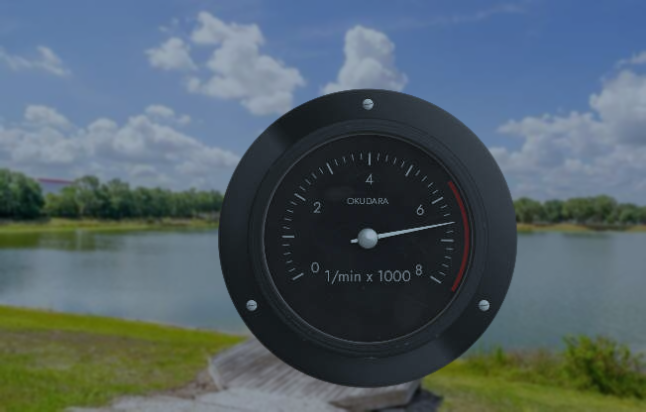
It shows 6600 (rpm)
